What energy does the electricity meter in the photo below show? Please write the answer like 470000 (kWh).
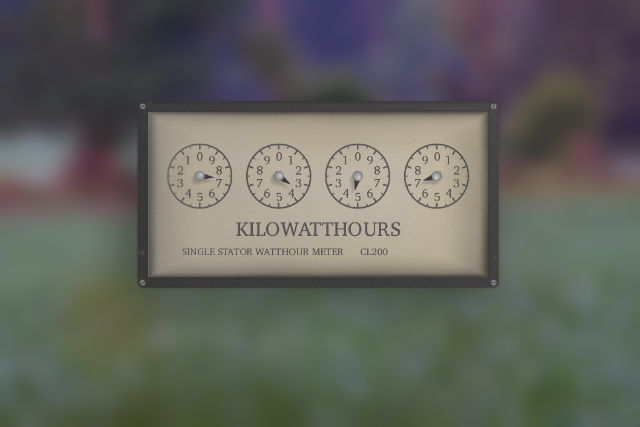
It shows 7347 (kWh)
